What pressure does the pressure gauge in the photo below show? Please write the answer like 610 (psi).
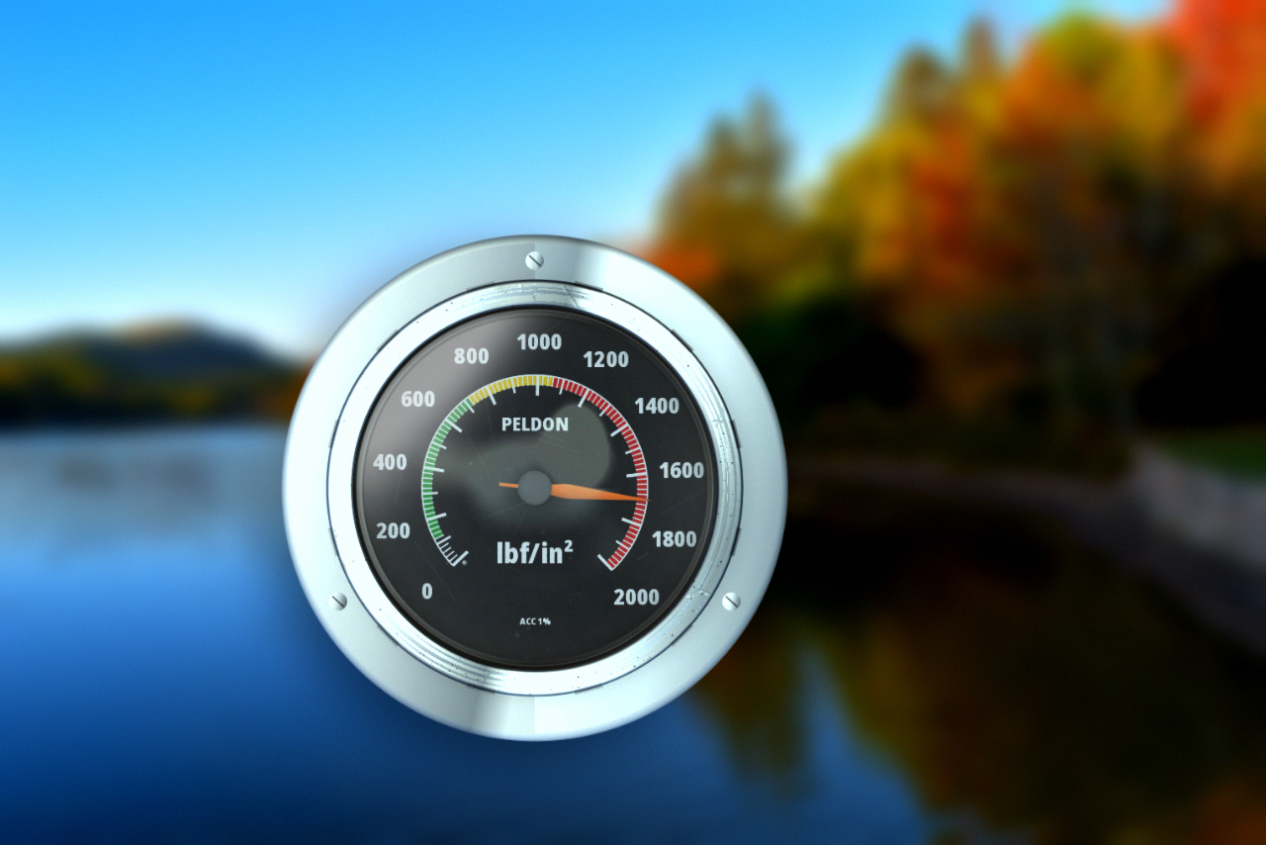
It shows 1700 (psi)
